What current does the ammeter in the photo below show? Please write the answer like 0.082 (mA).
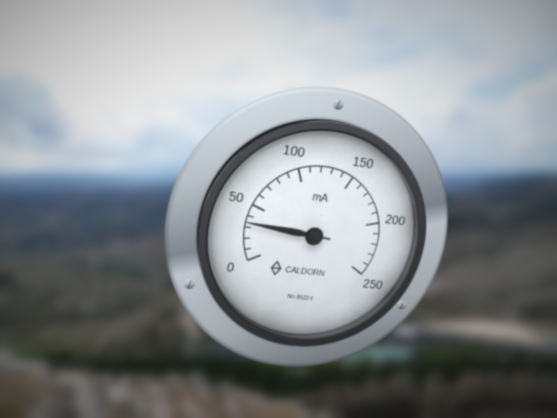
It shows 35 (mA)
